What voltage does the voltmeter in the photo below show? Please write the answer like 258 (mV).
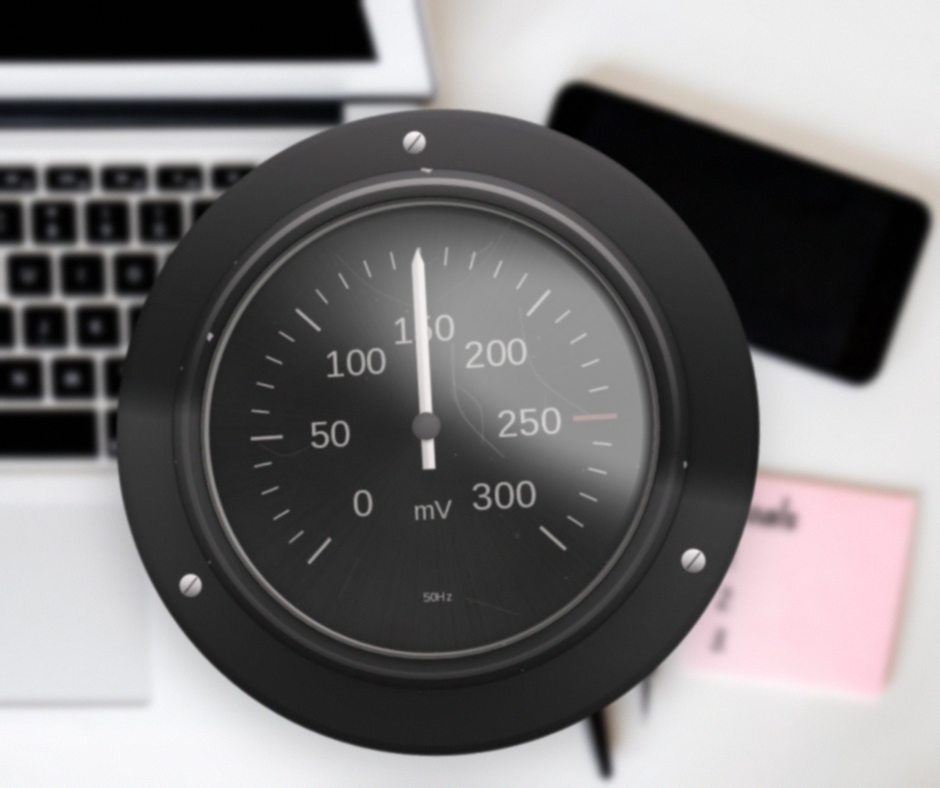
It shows 150 (mV)
